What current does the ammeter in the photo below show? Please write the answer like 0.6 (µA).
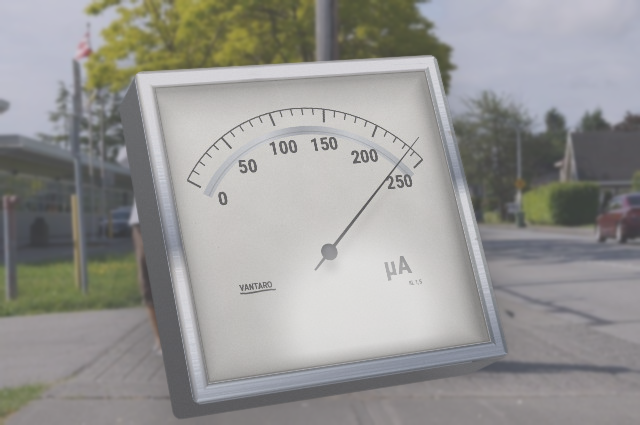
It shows 235 (µA)
